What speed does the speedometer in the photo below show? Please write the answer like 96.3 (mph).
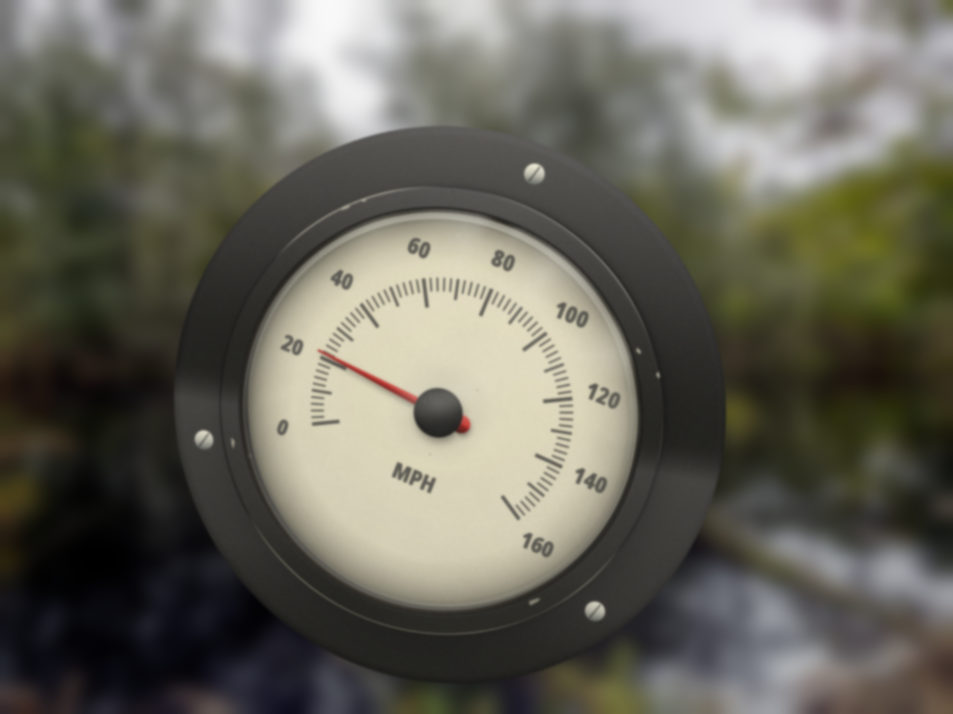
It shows 22 (mph)
